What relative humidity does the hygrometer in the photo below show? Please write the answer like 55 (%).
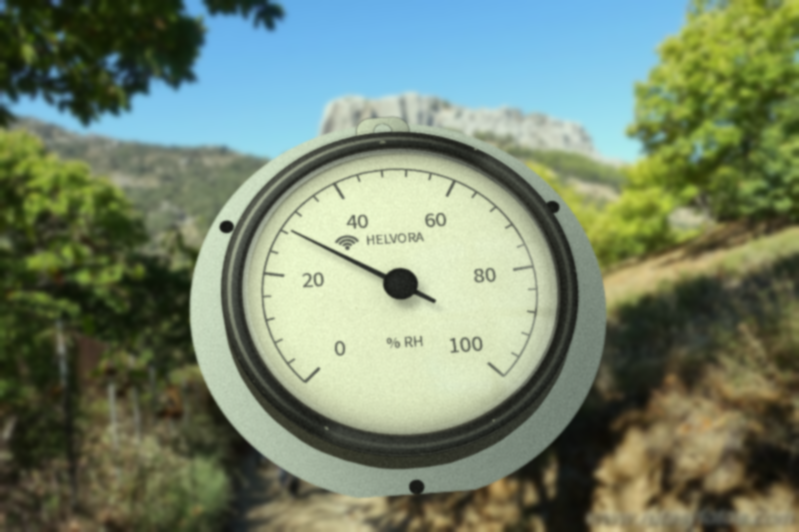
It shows 28 (%)
